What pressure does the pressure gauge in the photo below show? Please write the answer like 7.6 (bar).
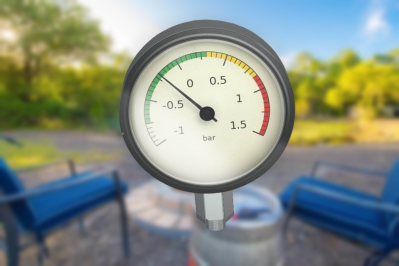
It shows -0.2 (bar)
